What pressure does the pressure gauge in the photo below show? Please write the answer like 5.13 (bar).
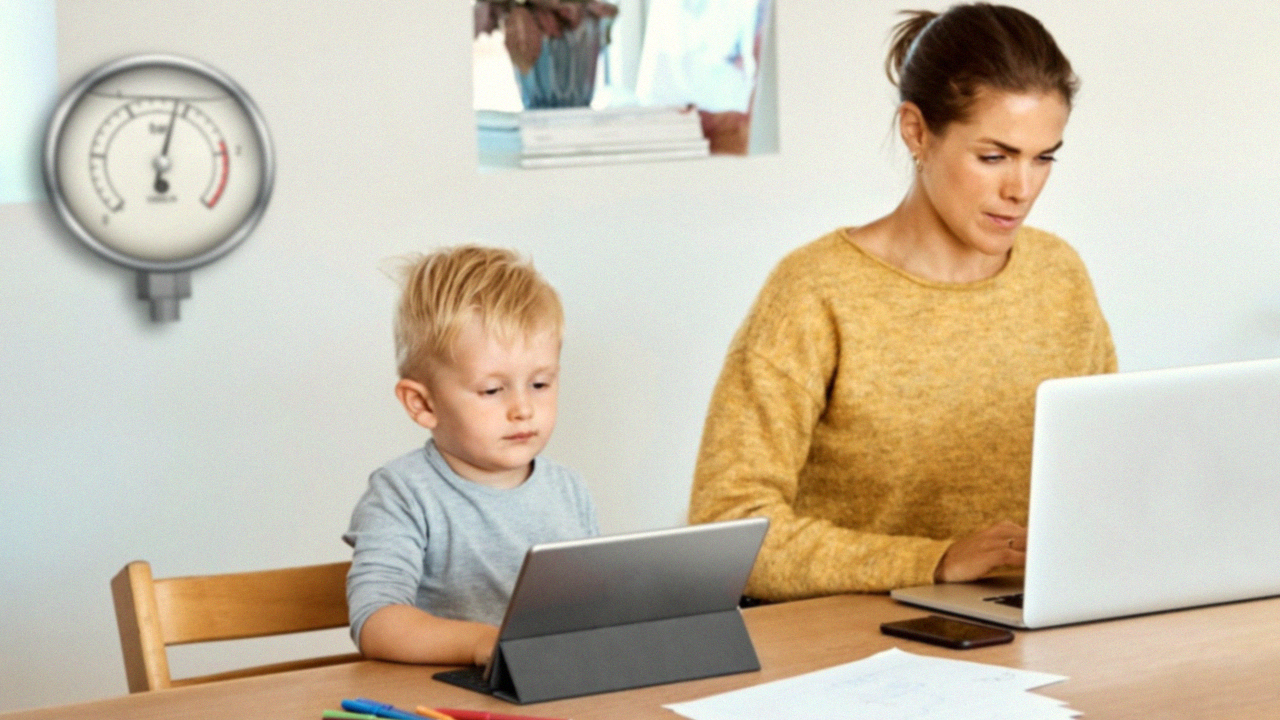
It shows 1.4 (bar)
